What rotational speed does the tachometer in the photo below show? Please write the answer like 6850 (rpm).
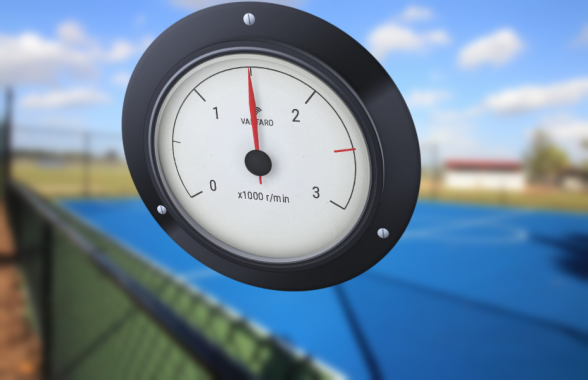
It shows 1500 (rpm)
